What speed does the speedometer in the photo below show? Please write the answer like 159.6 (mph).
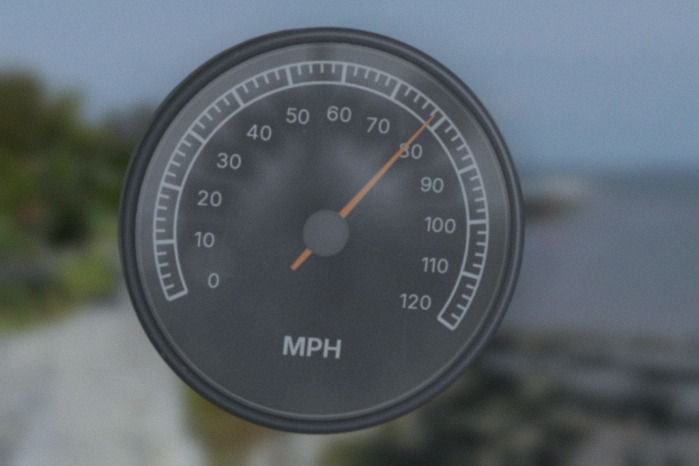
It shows 78 (mph)
